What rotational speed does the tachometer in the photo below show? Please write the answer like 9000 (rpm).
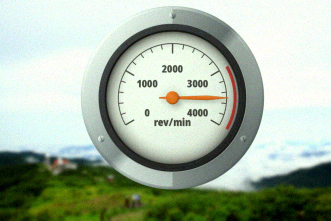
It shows 3500 (rpm)
